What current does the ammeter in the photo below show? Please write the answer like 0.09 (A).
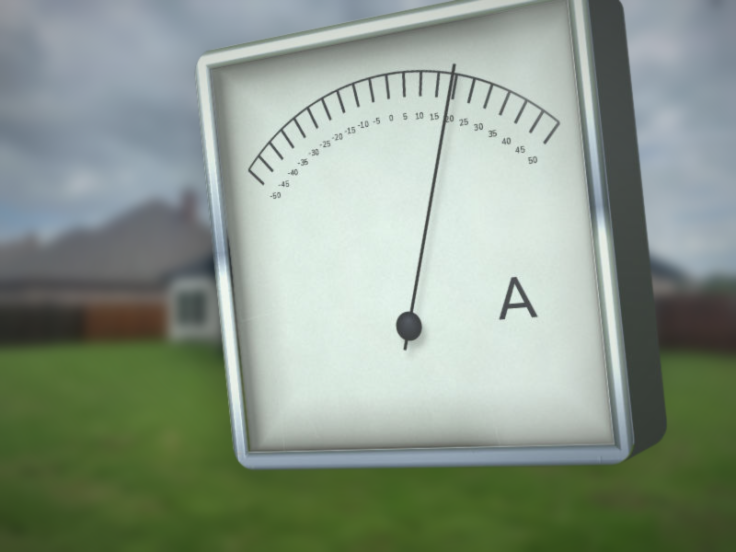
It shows 20 (A)
